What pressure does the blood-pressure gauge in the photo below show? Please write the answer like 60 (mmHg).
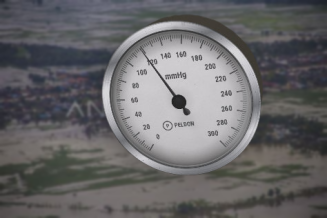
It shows 120 (mmHg)
